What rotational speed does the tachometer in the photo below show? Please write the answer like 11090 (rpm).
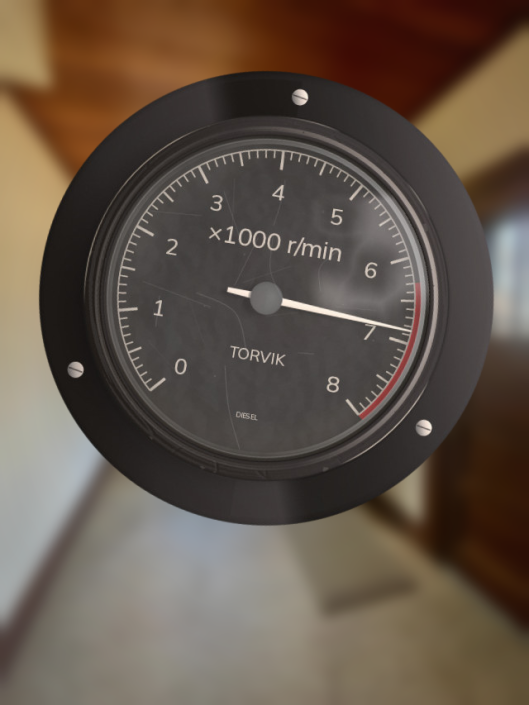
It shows 6850 (rpm)
